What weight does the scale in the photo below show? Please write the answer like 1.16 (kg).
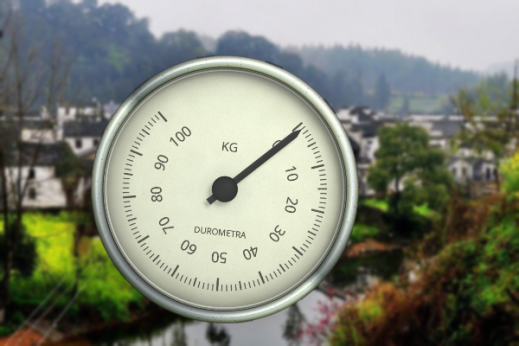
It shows 1 (kg)
